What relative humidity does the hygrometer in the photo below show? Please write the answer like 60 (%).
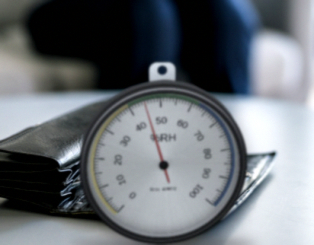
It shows 45 (%)
